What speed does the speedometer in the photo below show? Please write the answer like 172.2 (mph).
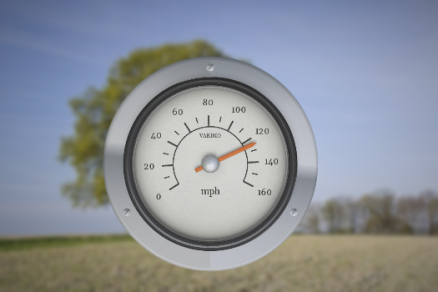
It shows 125 (mph)
